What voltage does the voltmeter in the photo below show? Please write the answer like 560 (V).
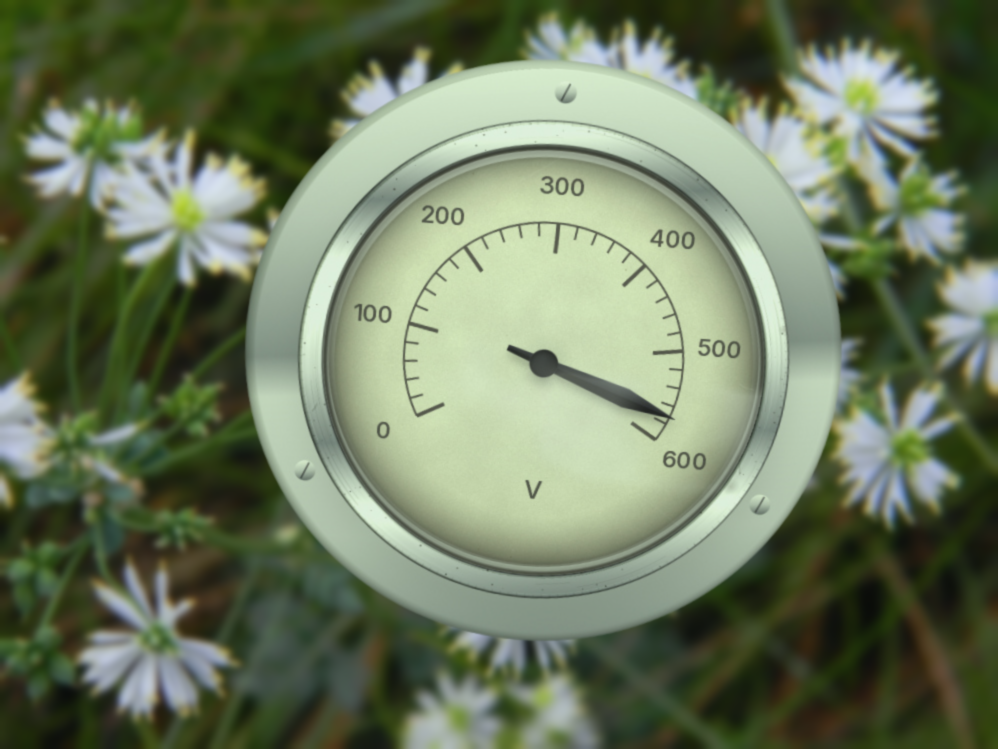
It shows 570 (V)
